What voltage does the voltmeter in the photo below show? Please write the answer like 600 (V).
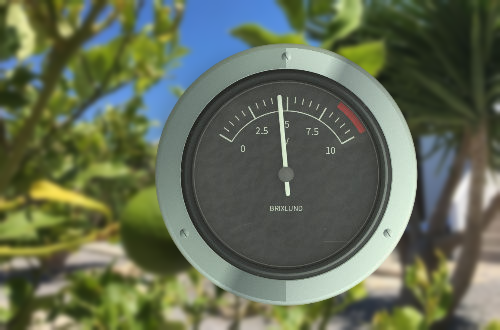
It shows 4.5 (V)
